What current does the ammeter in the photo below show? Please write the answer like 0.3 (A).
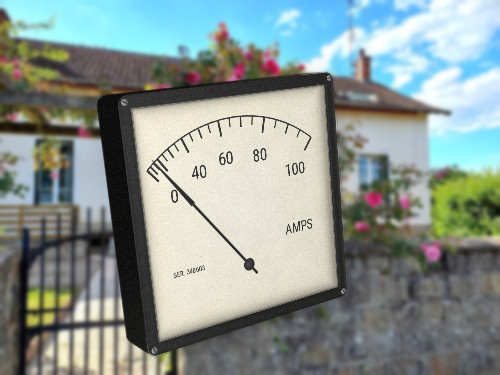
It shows 15 (A)
